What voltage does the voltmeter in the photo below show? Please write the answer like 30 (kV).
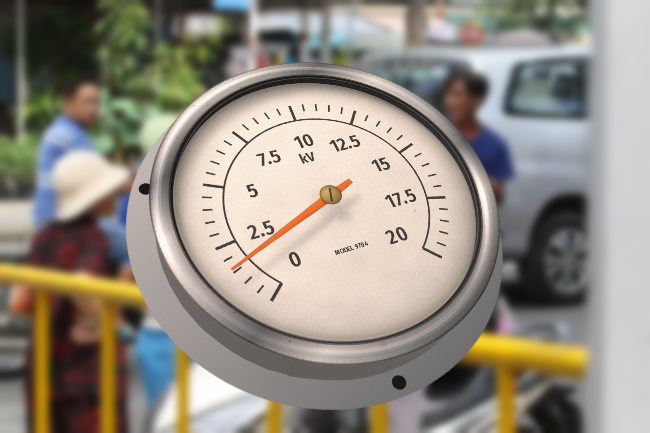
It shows 1.5 (kV)
